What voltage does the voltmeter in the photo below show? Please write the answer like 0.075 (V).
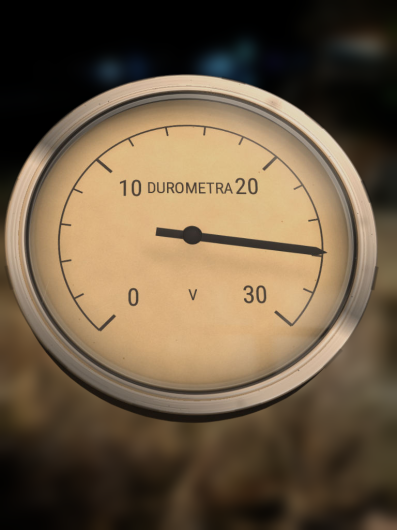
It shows 26 (V)
